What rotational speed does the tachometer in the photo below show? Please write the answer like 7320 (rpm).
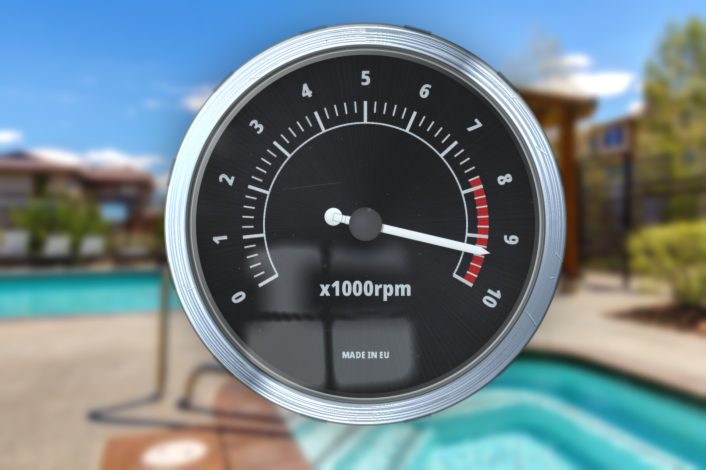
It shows 9300 (rpm)
